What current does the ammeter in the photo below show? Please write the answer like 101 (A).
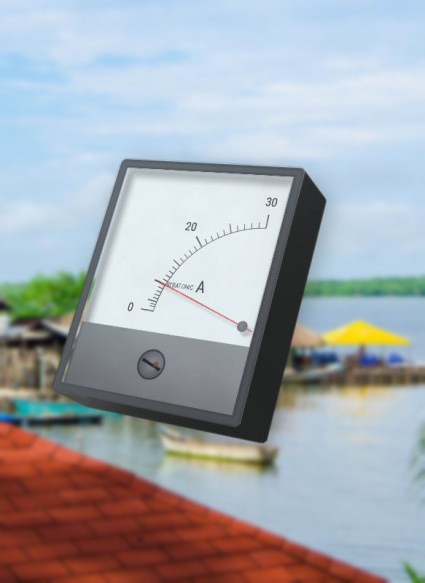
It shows 10 (A)
